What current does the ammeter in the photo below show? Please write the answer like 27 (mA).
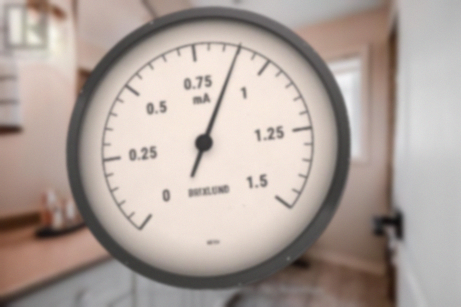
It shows 0.9 (mA)
